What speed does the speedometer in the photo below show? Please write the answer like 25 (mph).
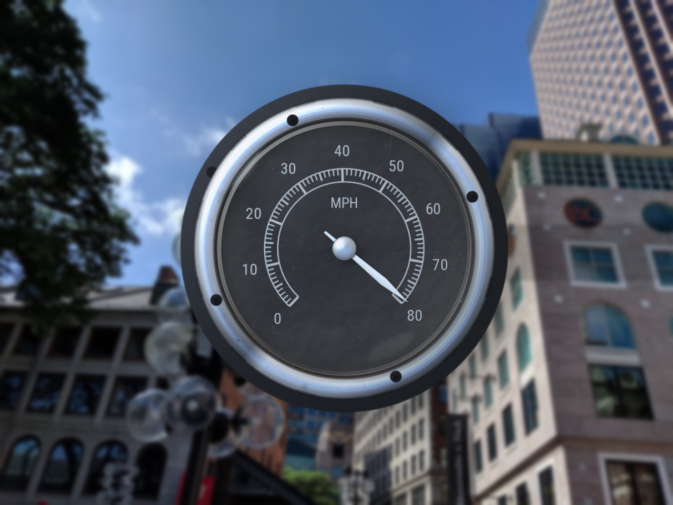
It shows 79 (mph)
